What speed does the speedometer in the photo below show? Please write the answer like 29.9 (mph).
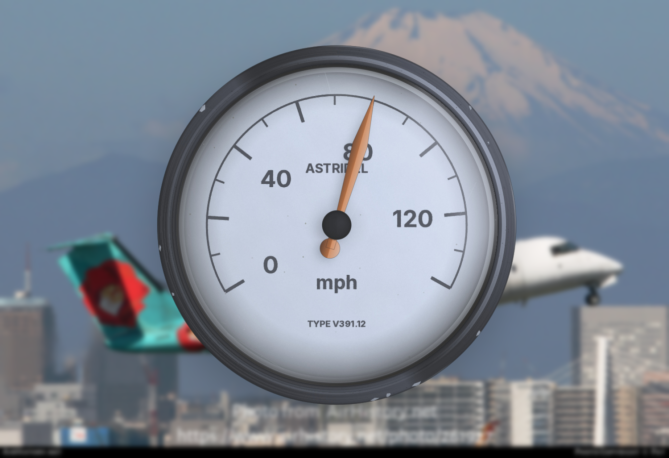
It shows 80 (mph)
